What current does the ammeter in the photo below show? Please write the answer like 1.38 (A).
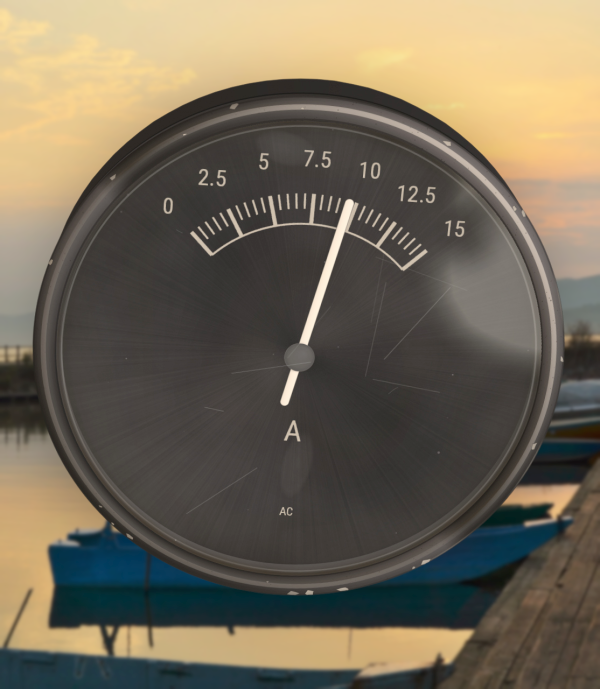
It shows 9.5 (A)
